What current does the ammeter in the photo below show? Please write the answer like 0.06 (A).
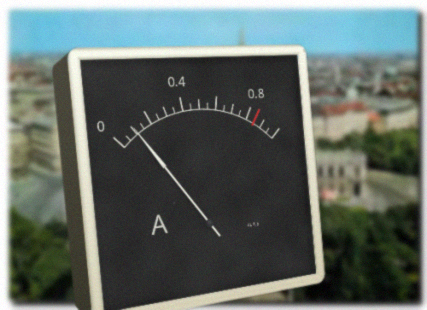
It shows 0.1 (A)
